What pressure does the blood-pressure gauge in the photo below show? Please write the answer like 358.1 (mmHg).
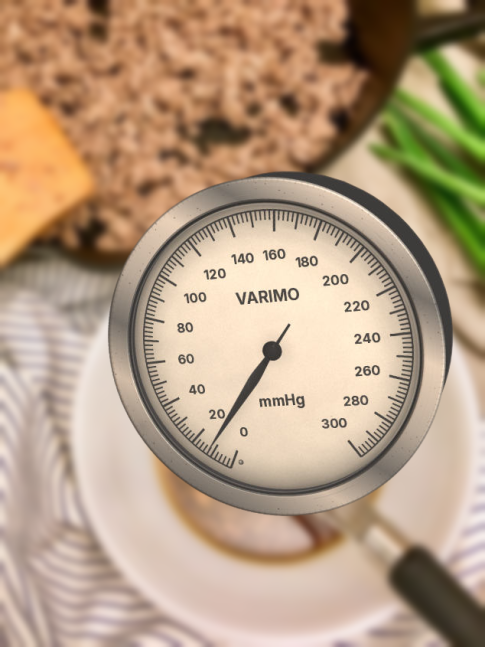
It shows 12 (mmHg)
